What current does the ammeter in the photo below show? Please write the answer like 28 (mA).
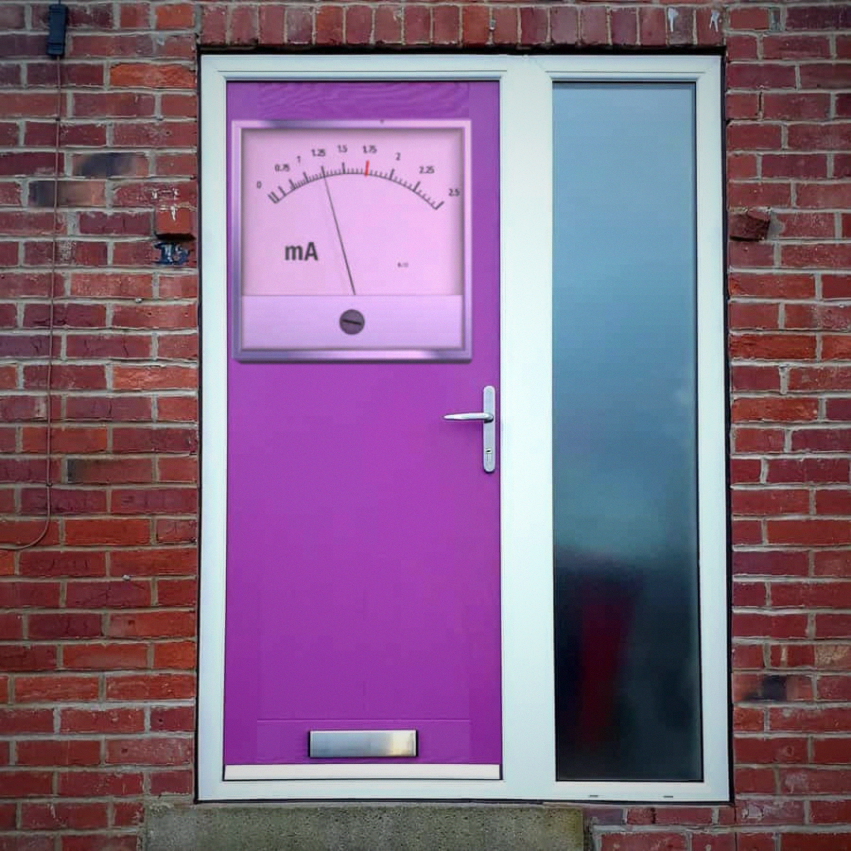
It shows 1.25 (mA)
